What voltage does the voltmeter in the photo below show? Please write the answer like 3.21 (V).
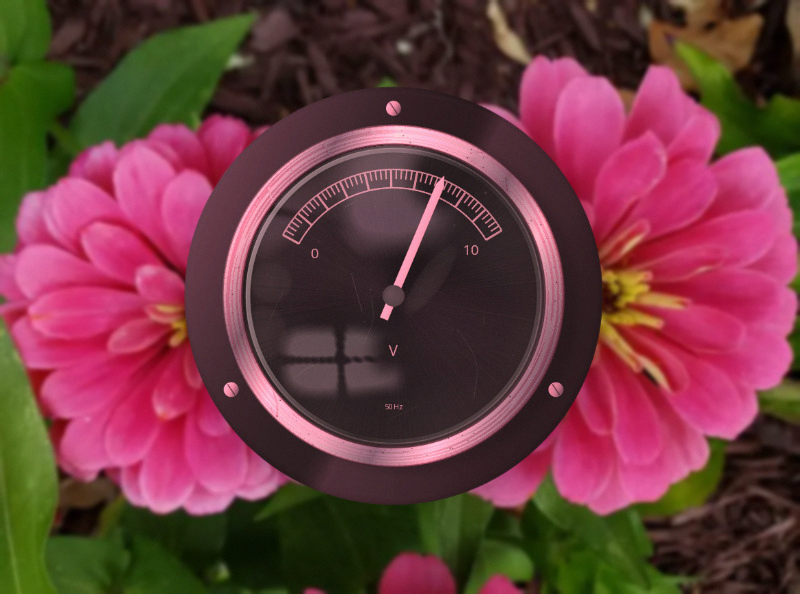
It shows 7 (V)
